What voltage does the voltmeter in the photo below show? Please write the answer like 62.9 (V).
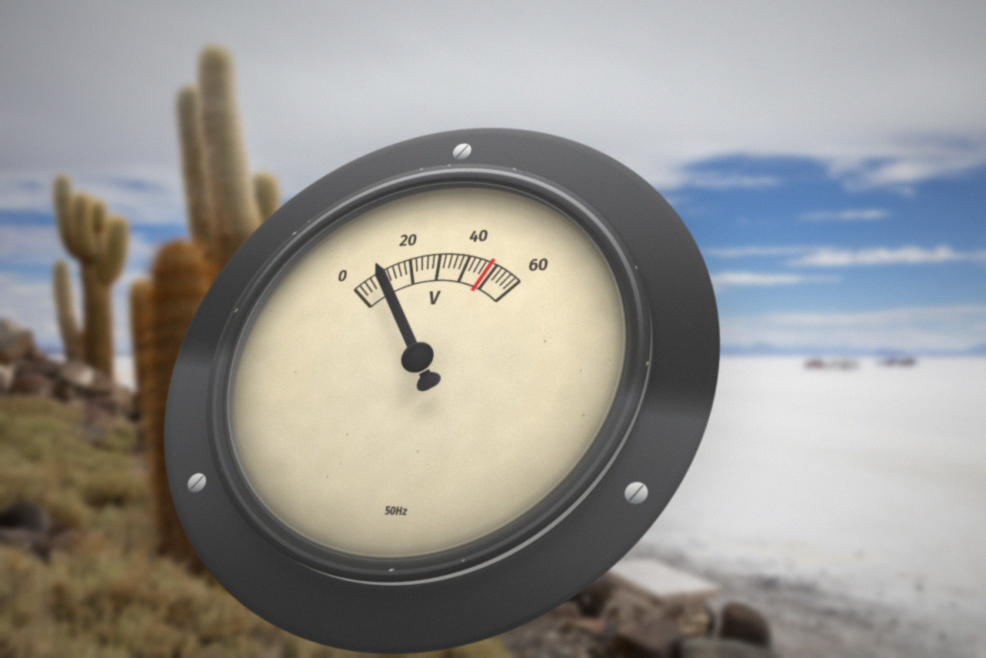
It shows 10 (V)
